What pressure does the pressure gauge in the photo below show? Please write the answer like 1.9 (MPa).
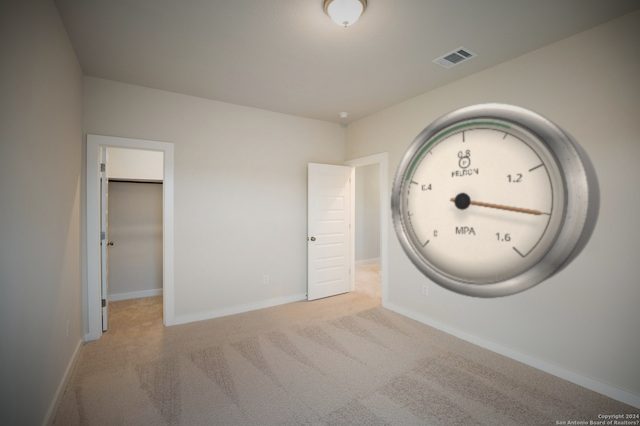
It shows 1.4 (MPa)
